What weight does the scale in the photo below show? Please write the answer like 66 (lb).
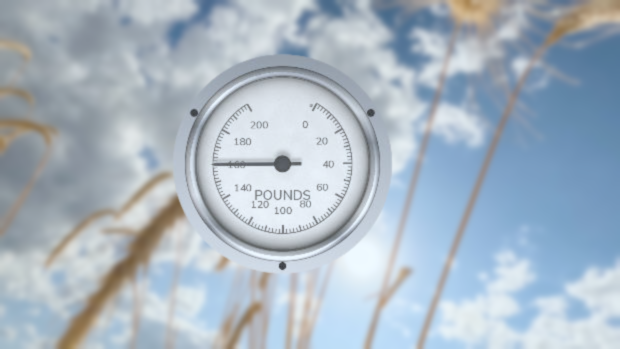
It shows 160 (lb)
